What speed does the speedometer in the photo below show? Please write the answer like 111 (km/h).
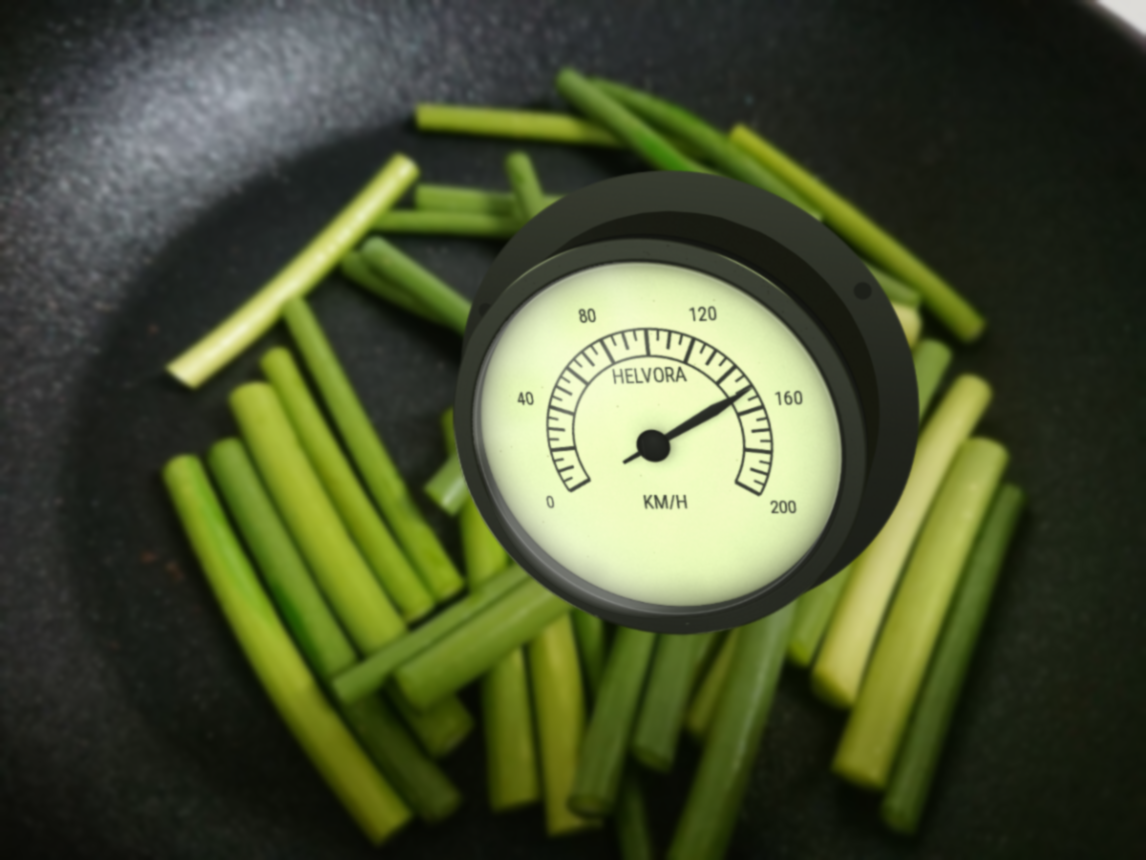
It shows 150 (km/h)
